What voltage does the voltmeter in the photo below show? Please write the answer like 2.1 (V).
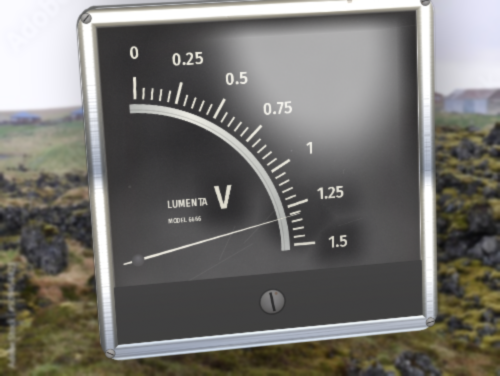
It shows 1.3 (V)
